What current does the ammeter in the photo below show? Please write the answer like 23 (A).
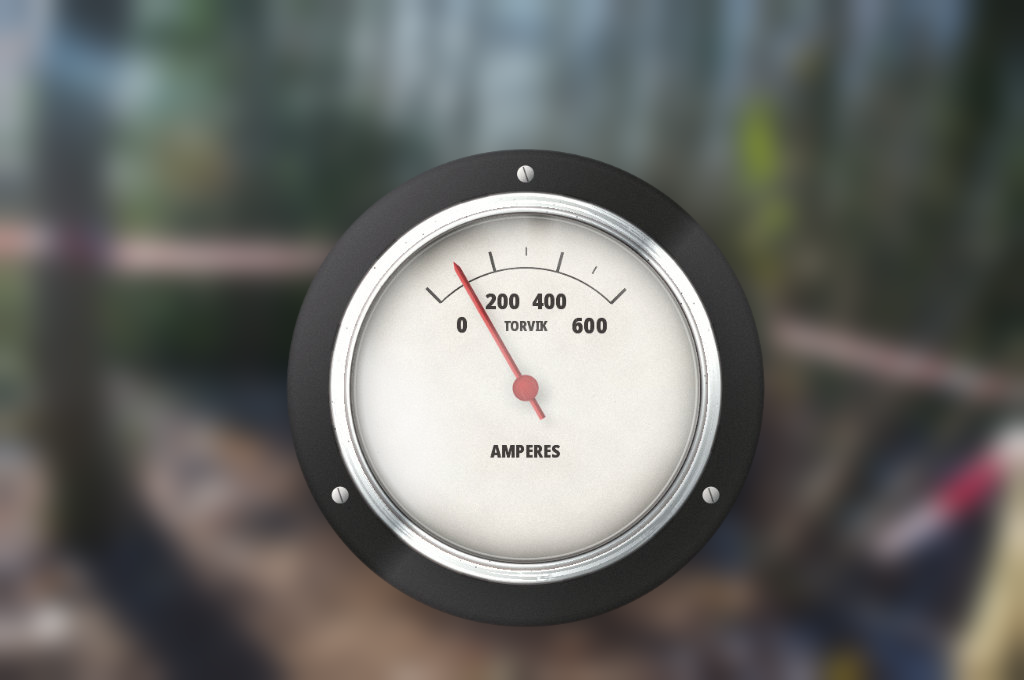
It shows 100 (A)
